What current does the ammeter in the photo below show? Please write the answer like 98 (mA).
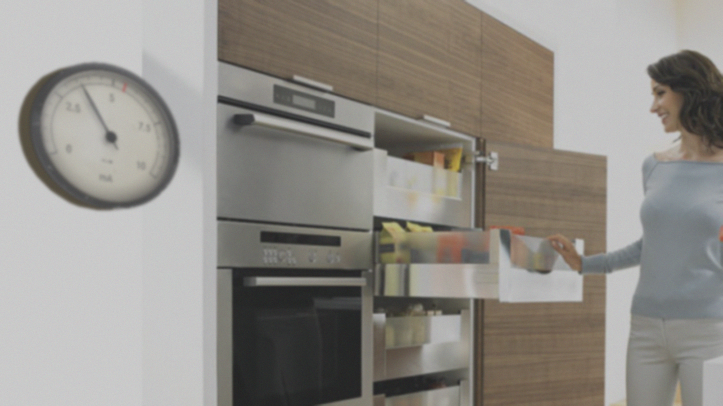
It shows 3.5 (mA)
